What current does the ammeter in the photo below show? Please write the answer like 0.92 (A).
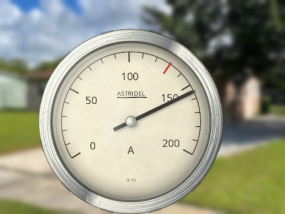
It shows 155 (A)
